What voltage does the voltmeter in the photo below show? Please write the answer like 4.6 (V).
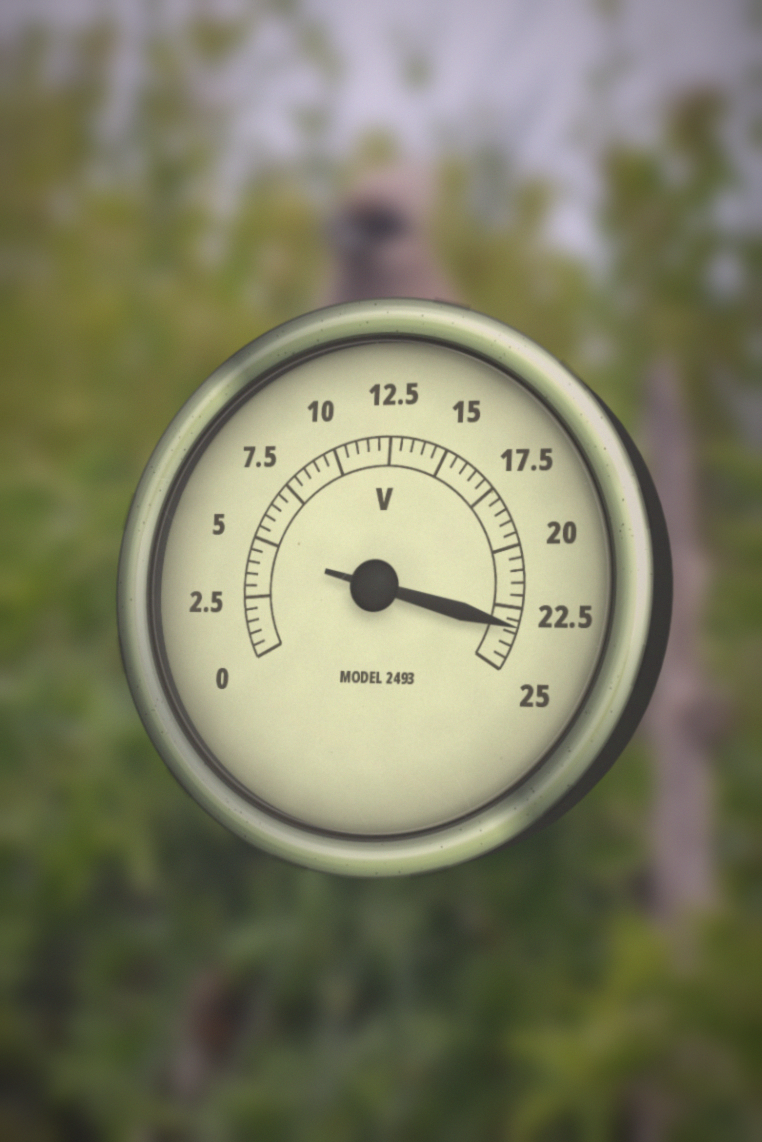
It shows 23.25 (V)
